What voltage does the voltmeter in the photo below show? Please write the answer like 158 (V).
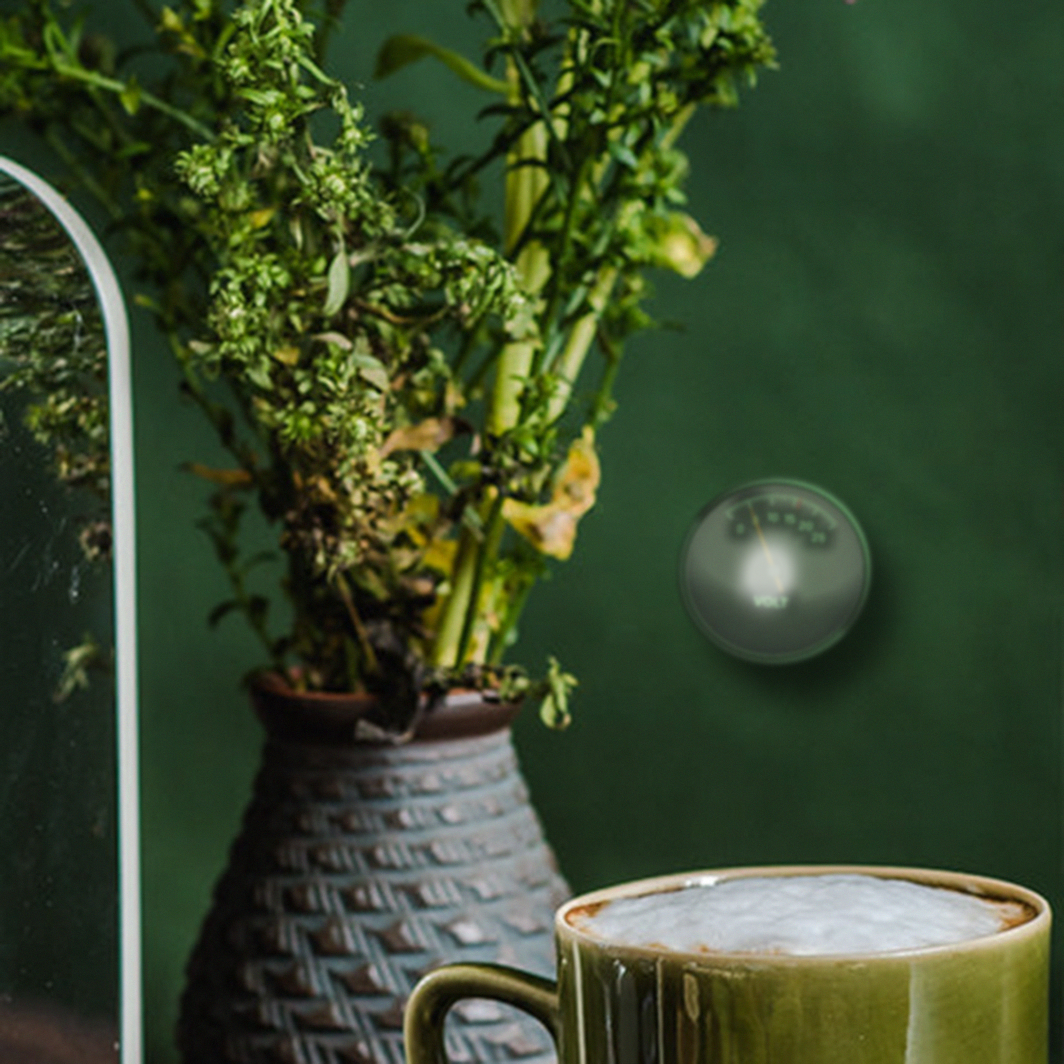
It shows 5 (V)
